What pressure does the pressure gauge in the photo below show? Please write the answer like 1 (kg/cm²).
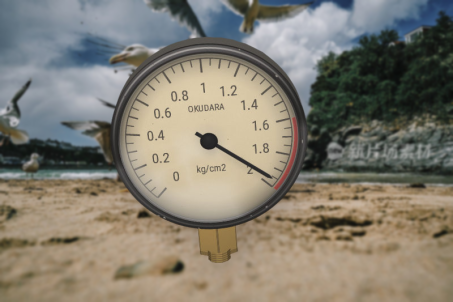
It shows 1.95 (kg/cm²)
